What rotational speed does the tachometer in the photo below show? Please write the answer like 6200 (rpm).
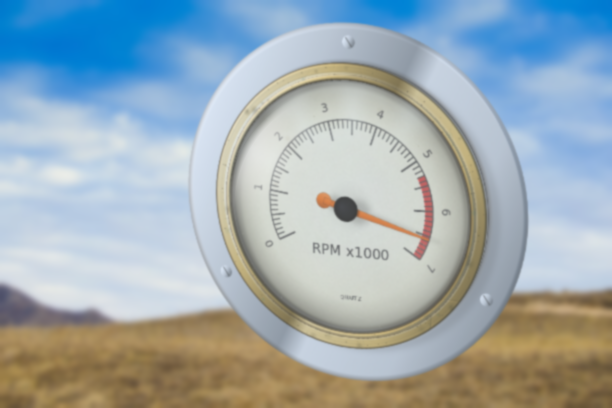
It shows 6500 (rpm)
